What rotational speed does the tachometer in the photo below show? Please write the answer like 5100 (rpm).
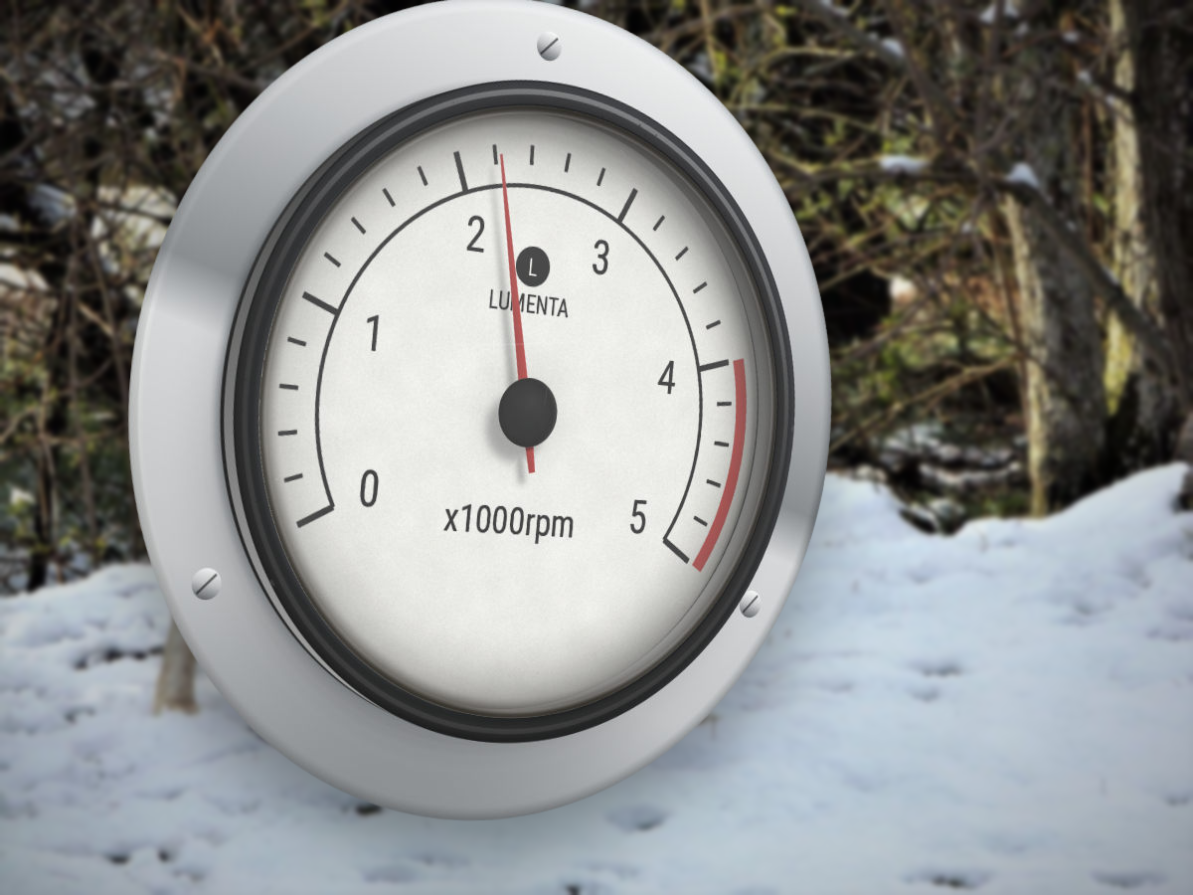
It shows 2200 (rpm)
